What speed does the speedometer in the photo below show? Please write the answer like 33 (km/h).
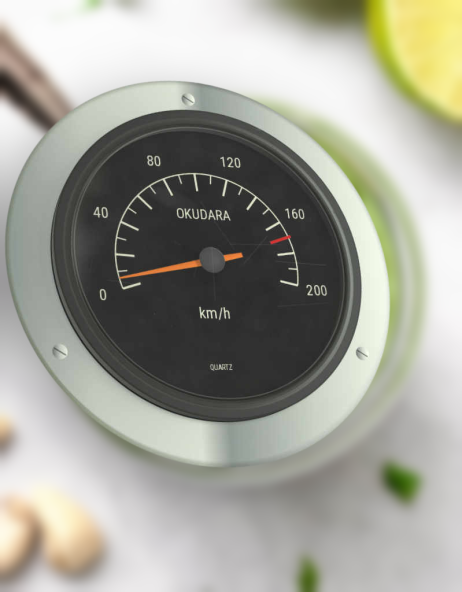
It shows 5 (km/h)
